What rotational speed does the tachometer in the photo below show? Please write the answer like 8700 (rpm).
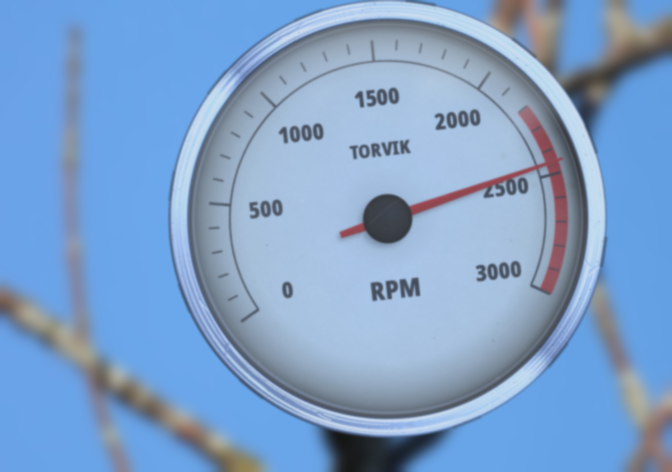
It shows 2450 (rpm)
